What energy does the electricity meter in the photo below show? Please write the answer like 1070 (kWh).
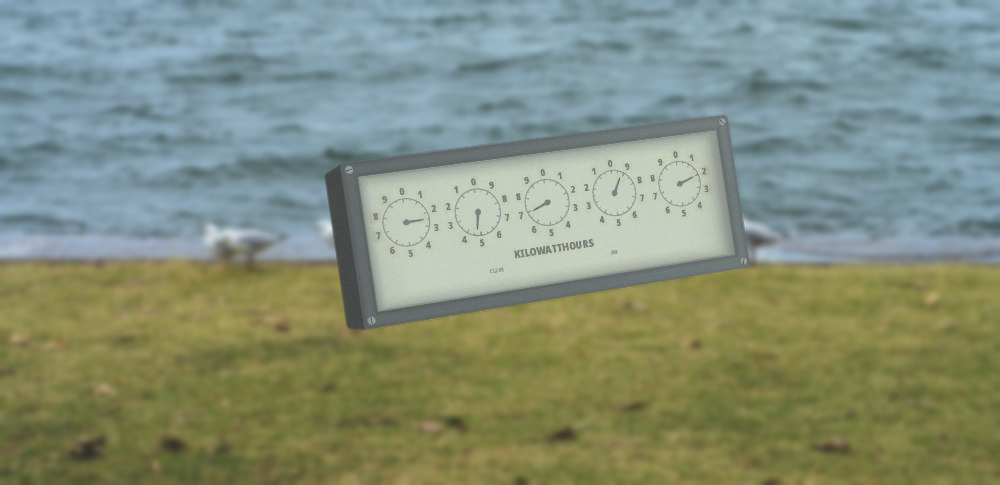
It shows 24692 (kWh)
